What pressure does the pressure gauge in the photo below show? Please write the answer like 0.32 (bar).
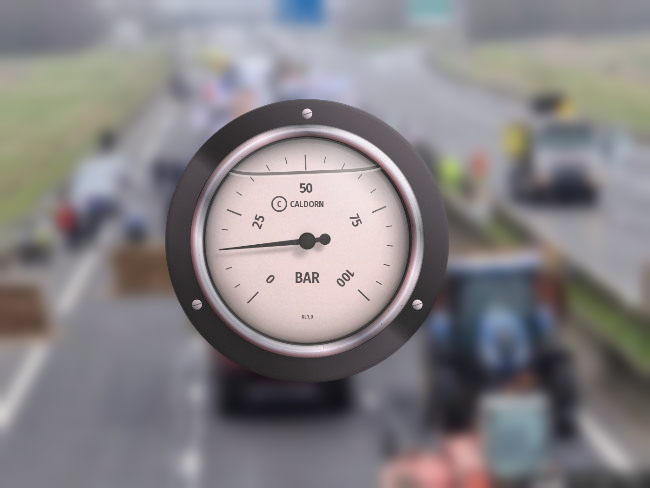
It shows 15 (bar)
